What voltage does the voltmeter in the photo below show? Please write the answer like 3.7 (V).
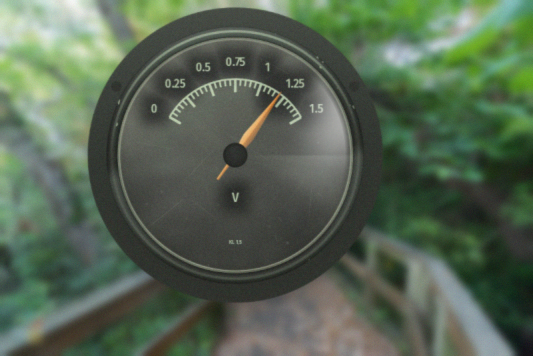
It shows 1.2 (V)
